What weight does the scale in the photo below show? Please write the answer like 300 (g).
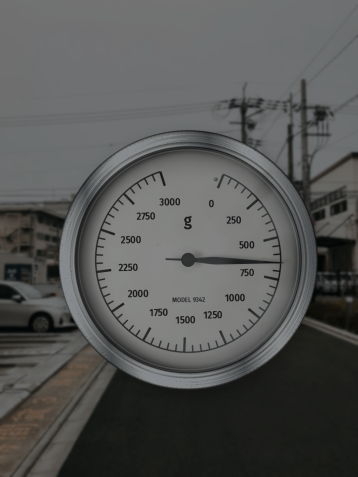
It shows 650 (g)
